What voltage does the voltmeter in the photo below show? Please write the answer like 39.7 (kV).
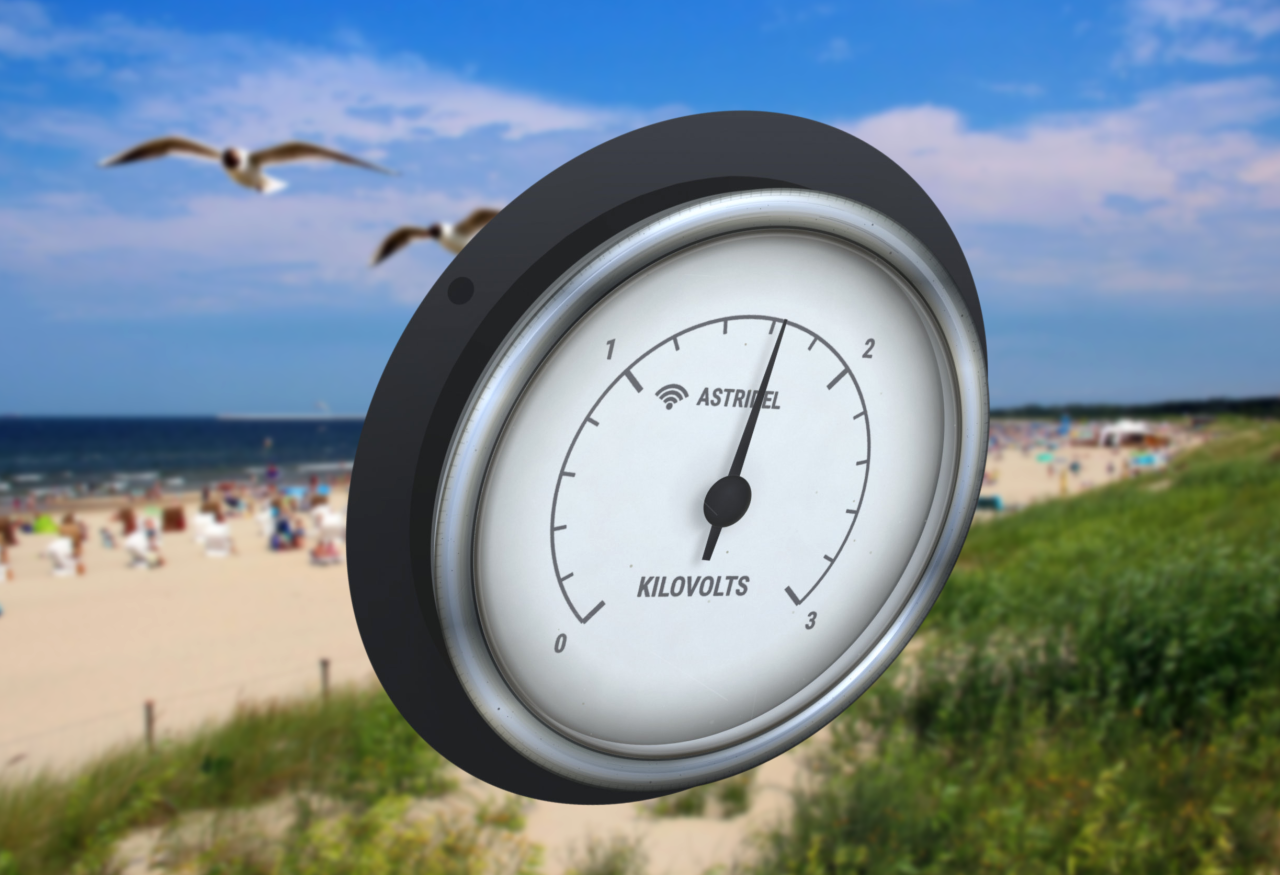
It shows 1.6 (kV)
